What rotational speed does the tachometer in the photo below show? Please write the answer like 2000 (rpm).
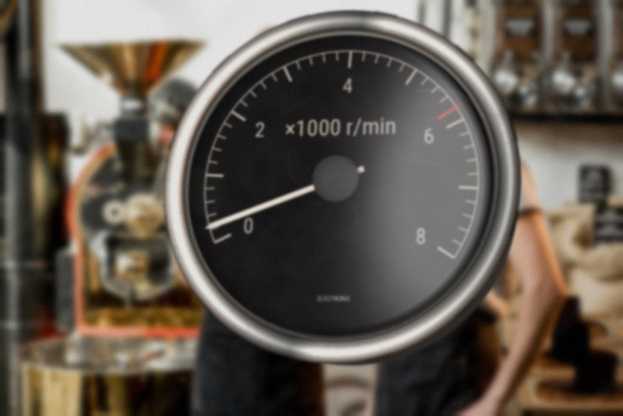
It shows 200 (rpm)
